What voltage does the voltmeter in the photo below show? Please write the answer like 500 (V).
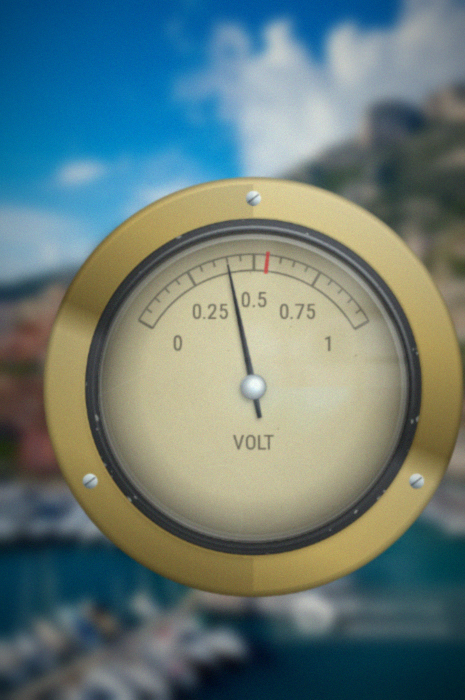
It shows 0.4 (V)
